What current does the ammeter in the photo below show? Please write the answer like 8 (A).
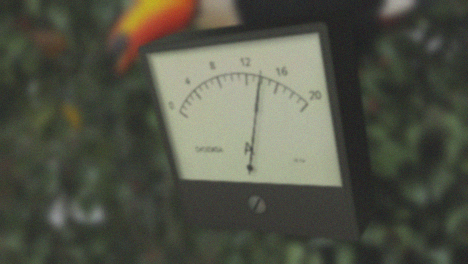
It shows 14 (A)
